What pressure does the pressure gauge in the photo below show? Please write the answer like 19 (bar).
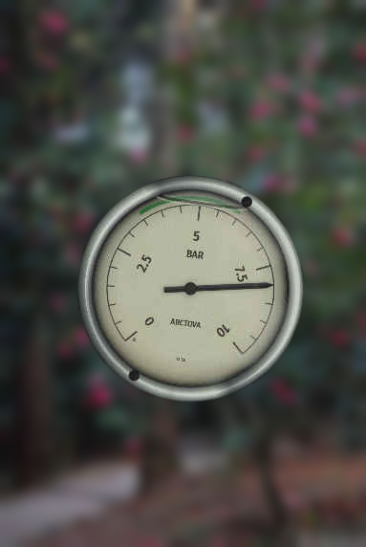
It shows 8 (bar)
